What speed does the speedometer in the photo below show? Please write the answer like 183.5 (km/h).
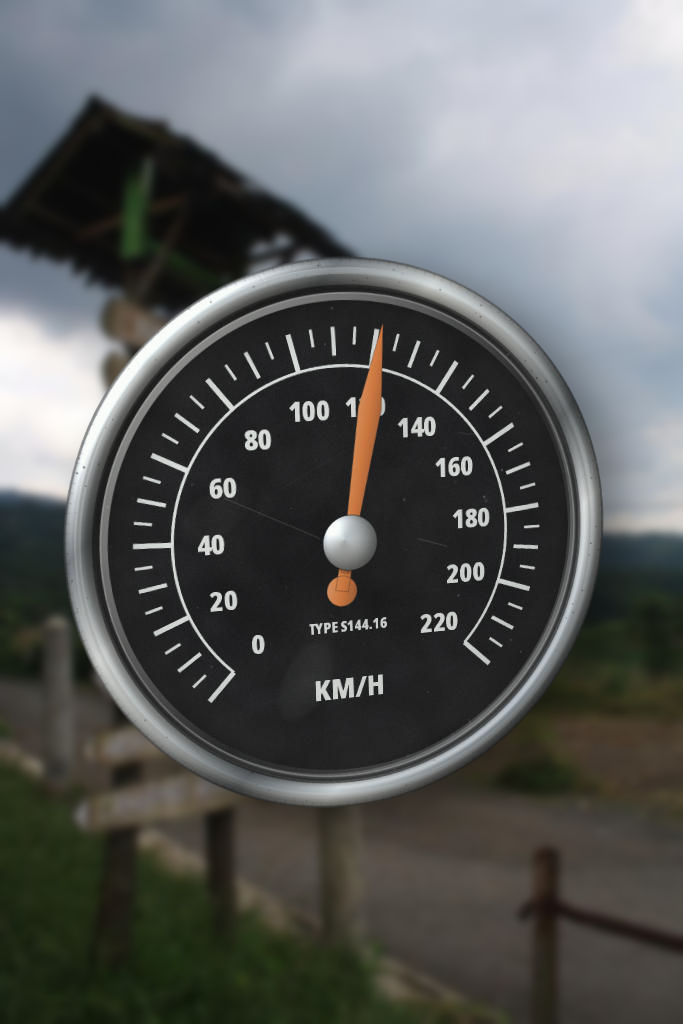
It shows 120 (km/h)
